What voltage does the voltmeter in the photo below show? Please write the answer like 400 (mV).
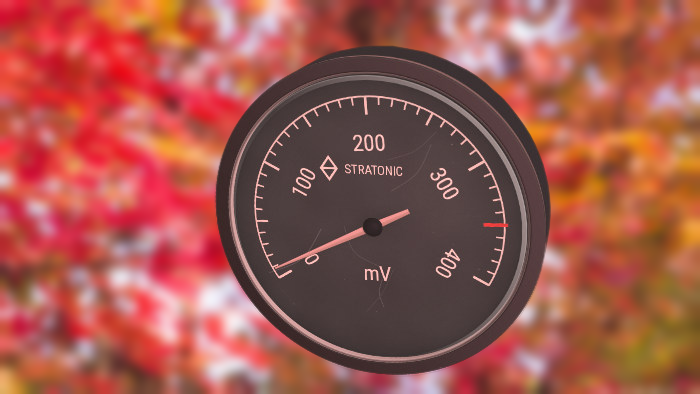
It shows 10 (mV)
